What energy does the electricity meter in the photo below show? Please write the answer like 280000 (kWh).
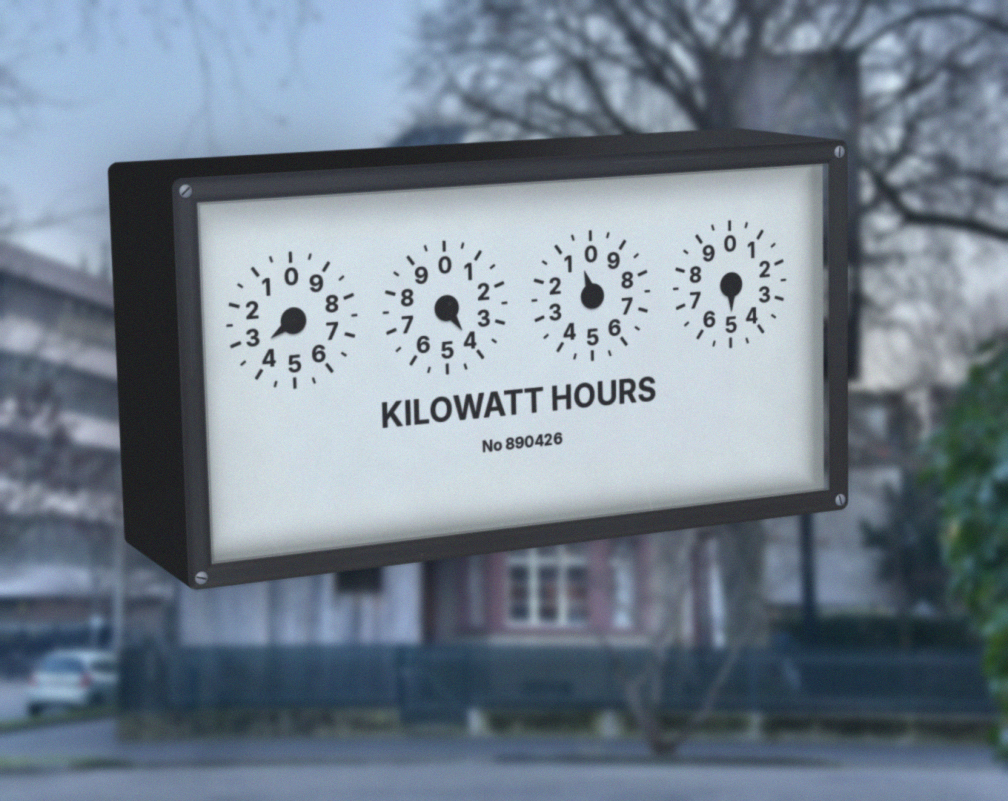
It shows 3405 (kWh)
